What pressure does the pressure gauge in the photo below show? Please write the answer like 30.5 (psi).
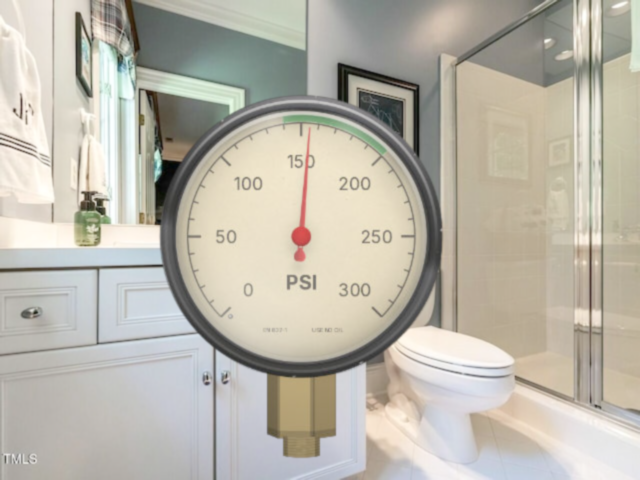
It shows 155 (psi)
